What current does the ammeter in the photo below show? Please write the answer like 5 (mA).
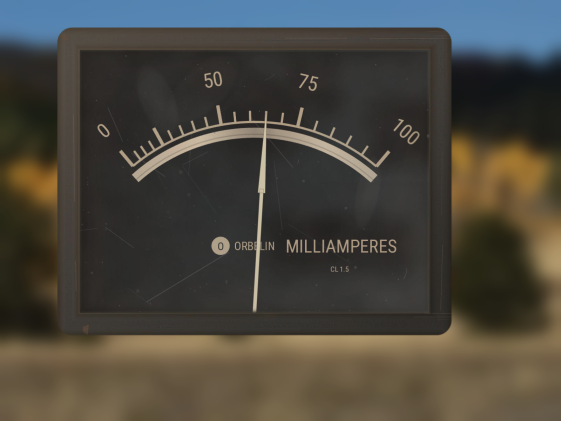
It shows 65 (mA)
